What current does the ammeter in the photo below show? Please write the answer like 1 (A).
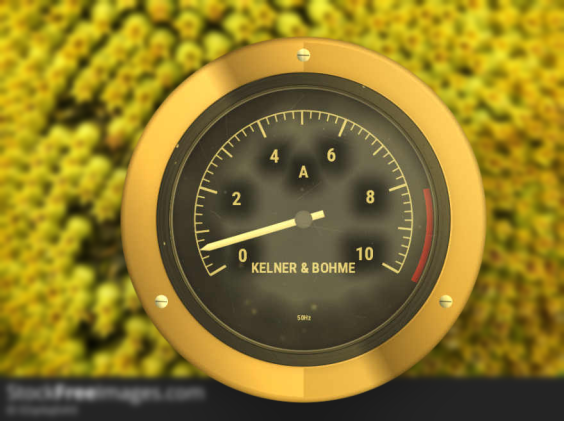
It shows 0.6 (A)
